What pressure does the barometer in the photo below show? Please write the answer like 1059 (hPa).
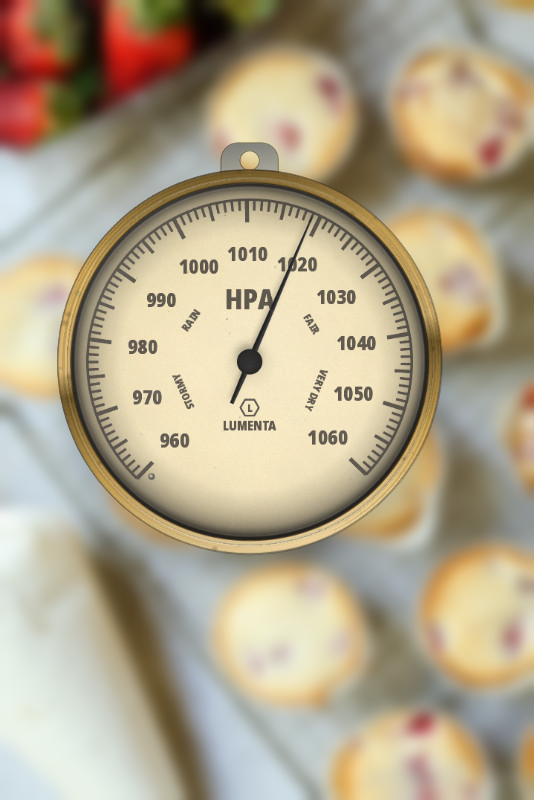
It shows 1019 (hPa)
